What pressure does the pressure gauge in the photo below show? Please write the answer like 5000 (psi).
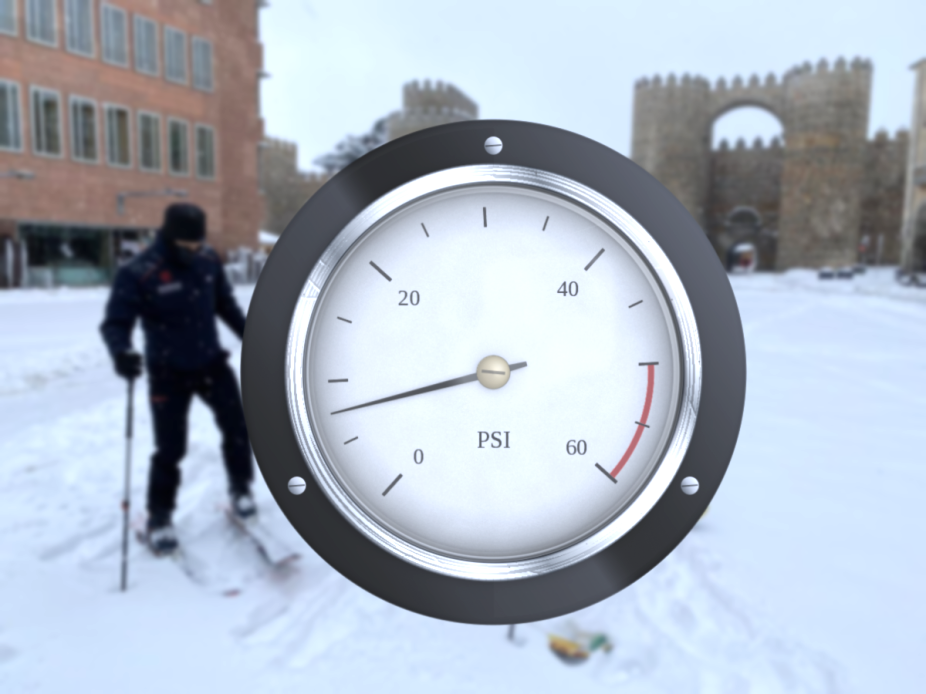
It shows 7.5 (psi)
